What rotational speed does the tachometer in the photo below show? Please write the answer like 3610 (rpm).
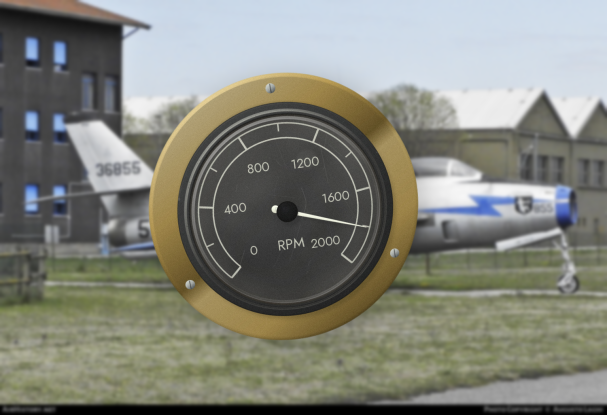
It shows 1800 (rpm)
